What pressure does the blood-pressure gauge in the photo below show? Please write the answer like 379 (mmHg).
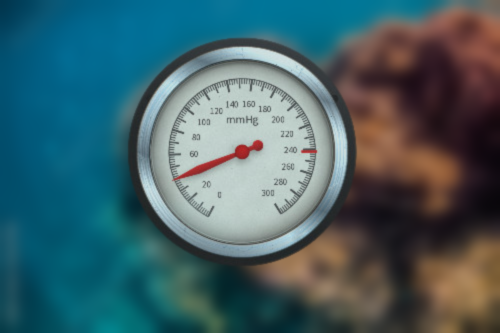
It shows 40 (mmHg)
